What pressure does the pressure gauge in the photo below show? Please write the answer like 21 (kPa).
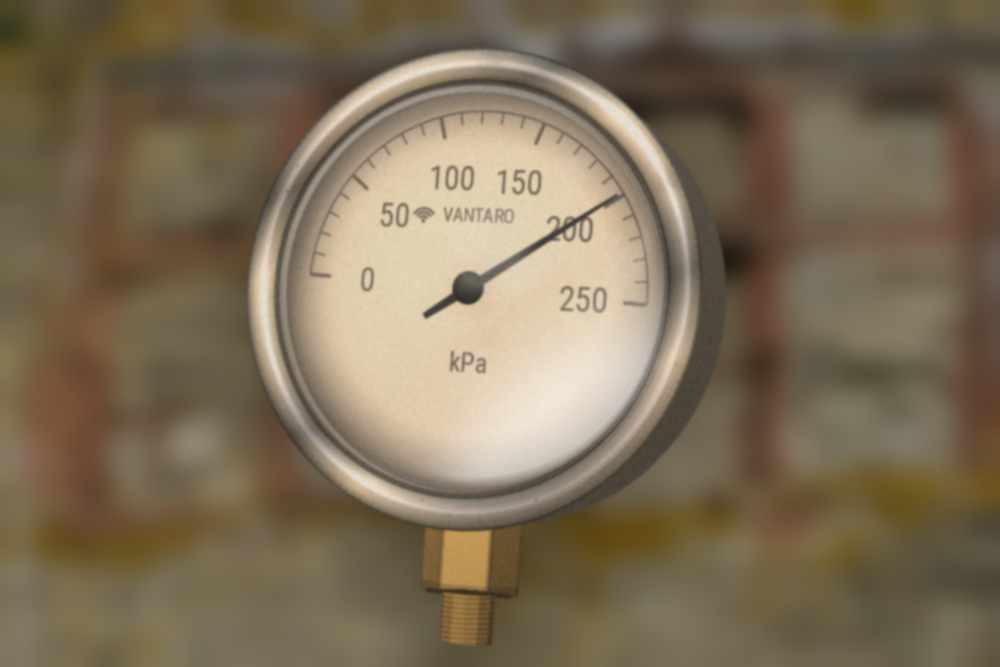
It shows 200 (kPa)
